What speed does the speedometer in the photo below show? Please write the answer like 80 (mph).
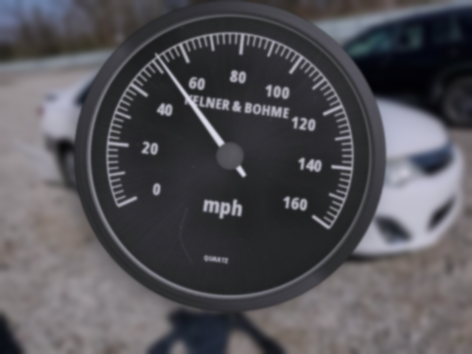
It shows 52 (mph)
